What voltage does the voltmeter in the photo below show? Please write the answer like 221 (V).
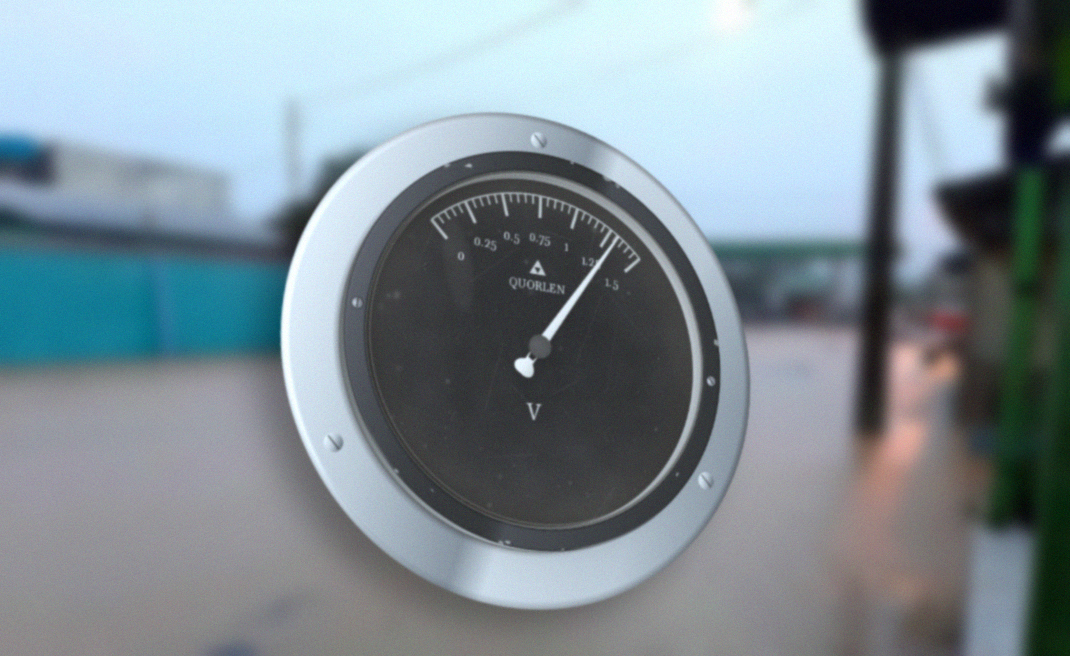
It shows 1.3 (V)
